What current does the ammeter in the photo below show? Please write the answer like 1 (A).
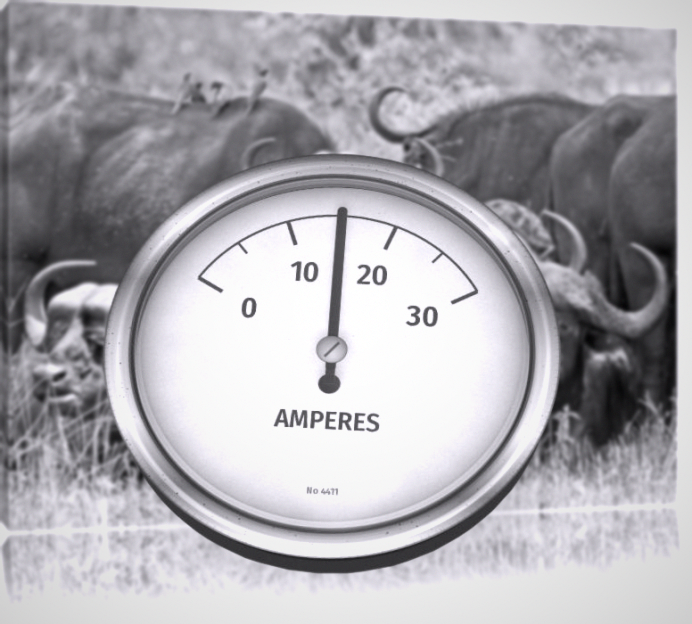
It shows 15 (A)
